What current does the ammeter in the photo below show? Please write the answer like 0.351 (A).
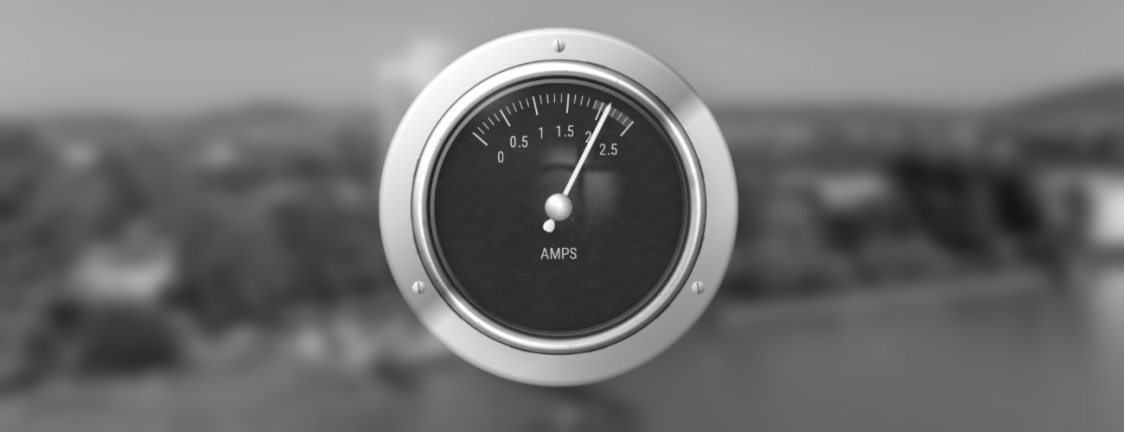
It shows 2.1 (A)
